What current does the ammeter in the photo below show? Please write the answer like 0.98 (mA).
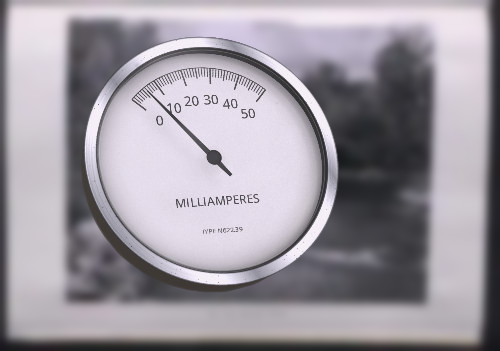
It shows 5 (mA)
